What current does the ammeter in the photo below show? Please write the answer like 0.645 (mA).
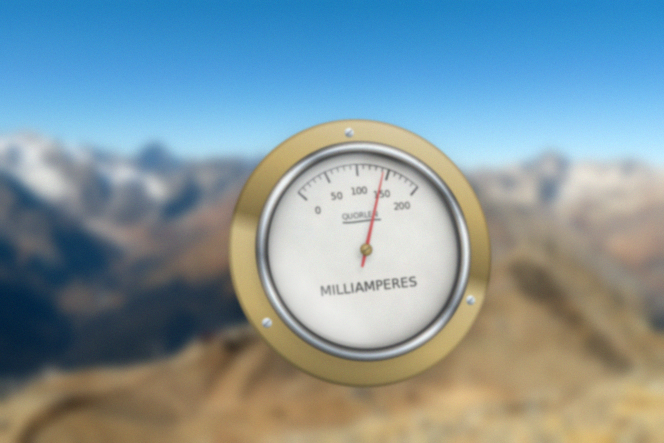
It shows 140 (mA)
